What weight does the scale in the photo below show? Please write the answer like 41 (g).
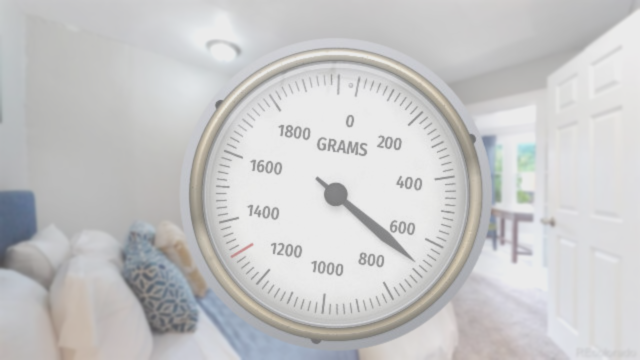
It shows 680 (g)
